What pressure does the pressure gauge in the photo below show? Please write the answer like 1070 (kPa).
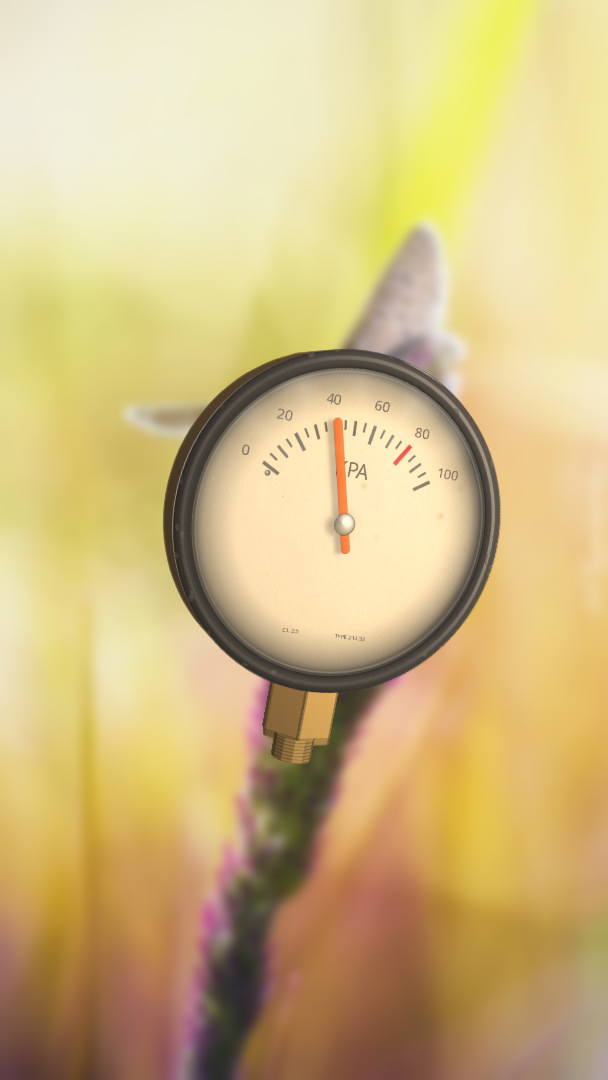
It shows 40 (kPa)
